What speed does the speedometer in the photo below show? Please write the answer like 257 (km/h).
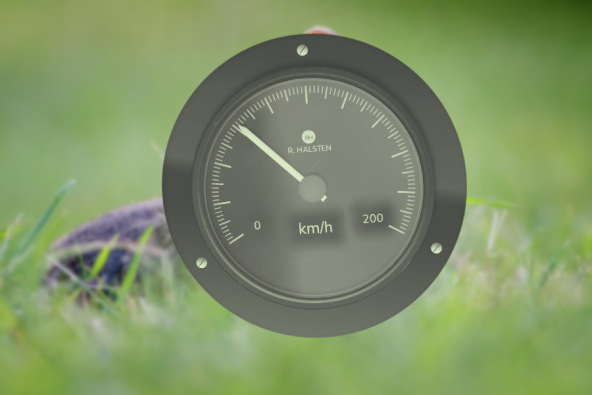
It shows 62 (km/h)
